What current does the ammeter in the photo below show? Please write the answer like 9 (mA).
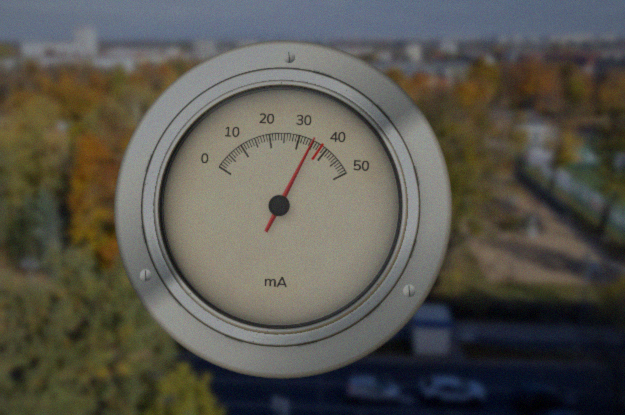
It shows 35 (mA)
